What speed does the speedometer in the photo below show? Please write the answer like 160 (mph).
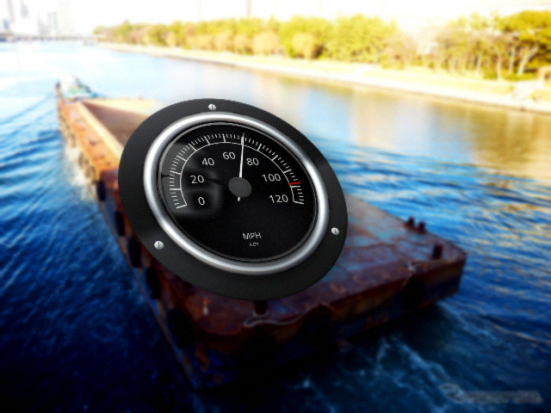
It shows 70 (mph)
